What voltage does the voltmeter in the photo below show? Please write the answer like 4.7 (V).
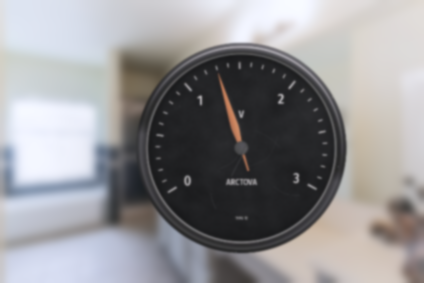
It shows 1.3 (V)
